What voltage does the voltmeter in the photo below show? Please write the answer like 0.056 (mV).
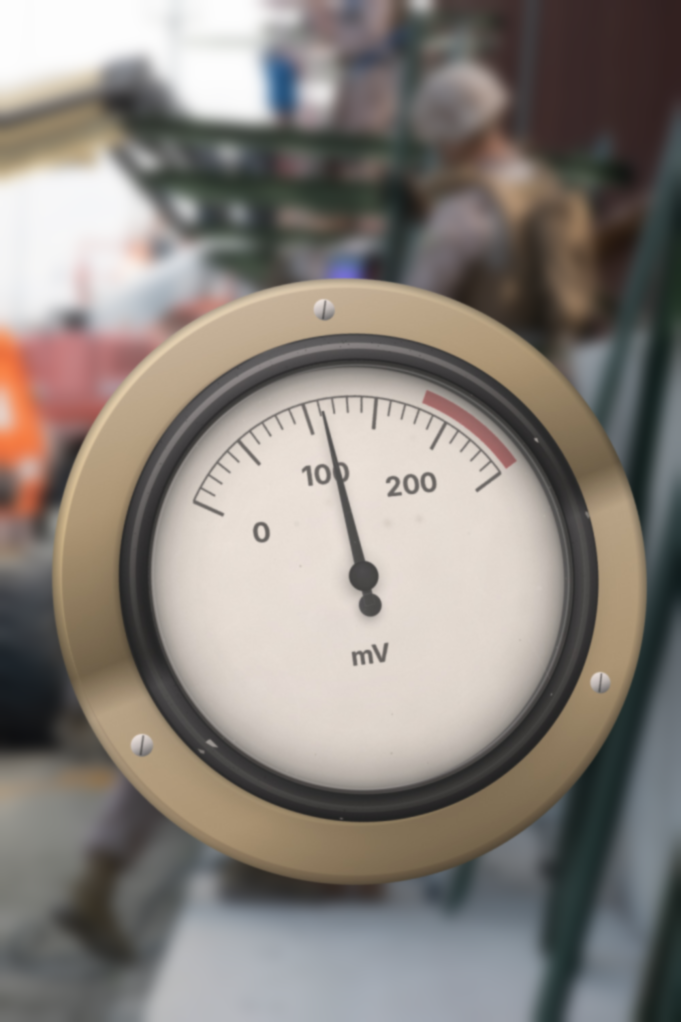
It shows 110 (mV)
